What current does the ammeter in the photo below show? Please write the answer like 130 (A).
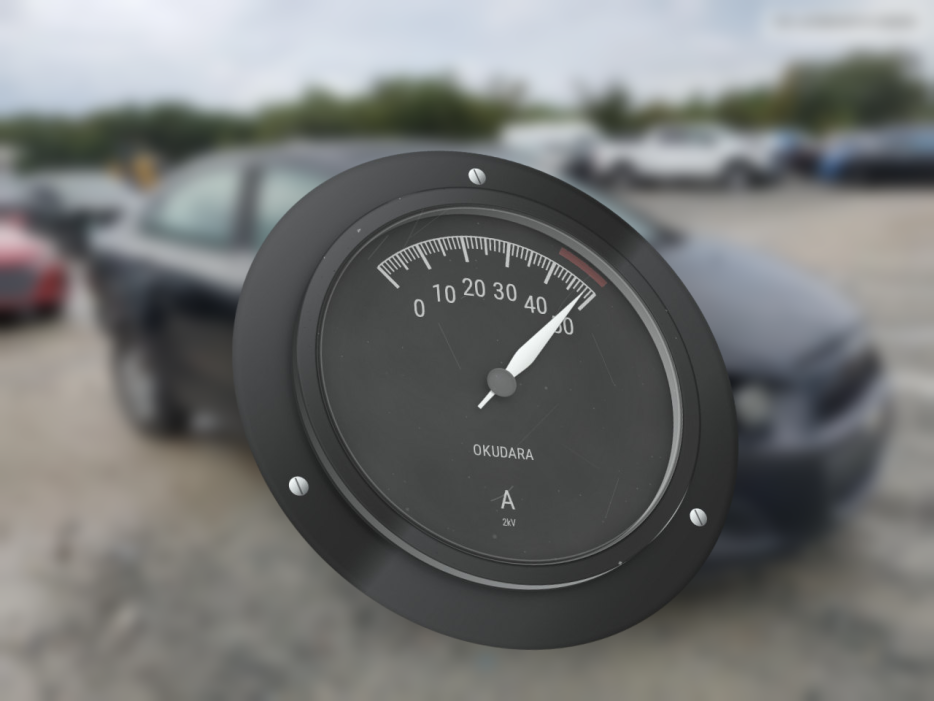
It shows 48 (A)
